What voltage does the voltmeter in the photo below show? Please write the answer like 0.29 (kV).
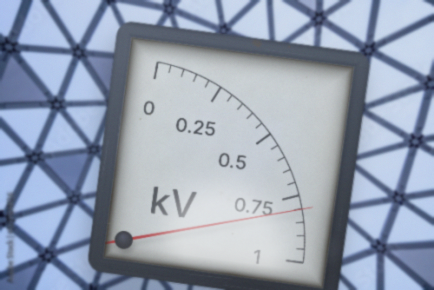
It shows 0.8 (kV)
